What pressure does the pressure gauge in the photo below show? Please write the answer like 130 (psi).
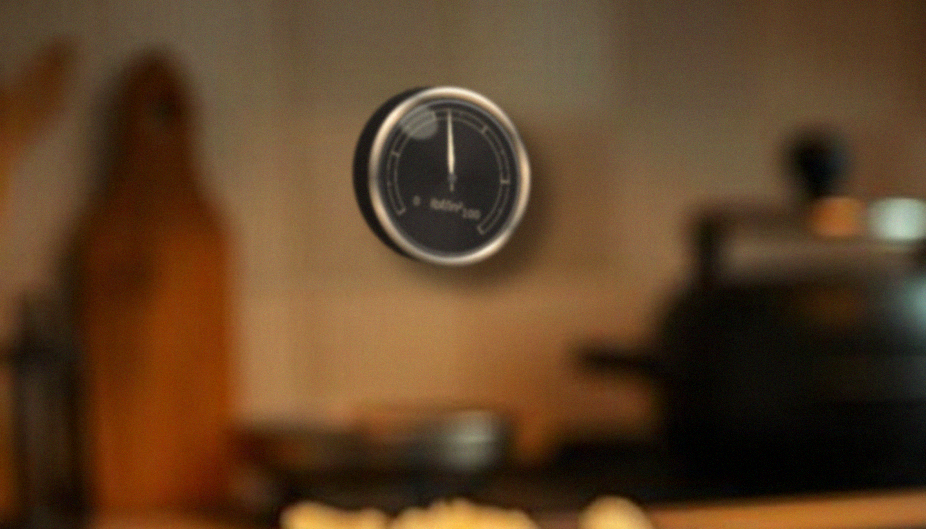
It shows 45 (psi)
